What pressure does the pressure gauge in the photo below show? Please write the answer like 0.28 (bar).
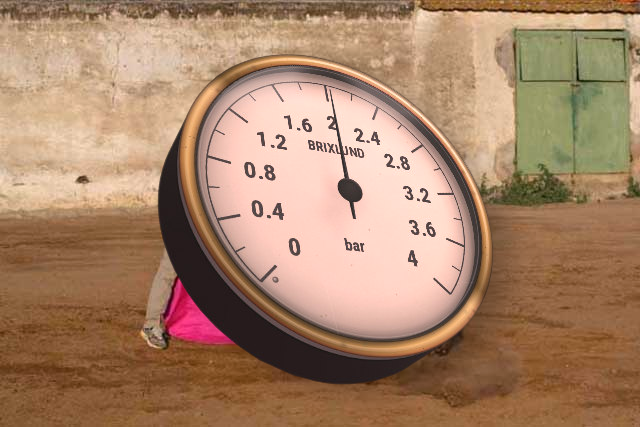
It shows 2 (bar)
